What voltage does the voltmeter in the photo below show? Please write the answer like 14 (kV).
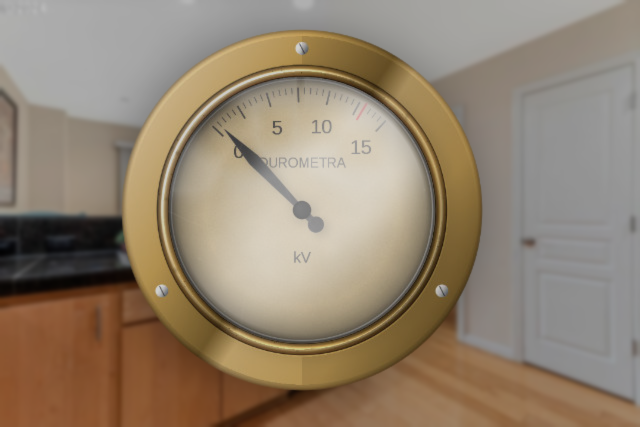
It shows 0.5 (kV)
